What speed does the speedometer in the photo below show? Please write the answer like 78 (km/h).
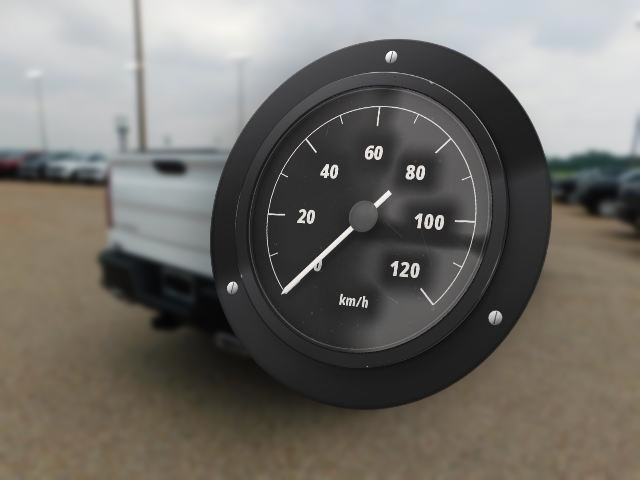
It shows 0 (km/h)
